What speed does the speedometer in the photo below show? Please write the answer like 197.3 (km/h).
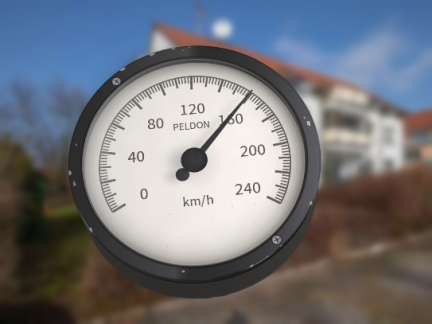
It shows 160 (km/h)
